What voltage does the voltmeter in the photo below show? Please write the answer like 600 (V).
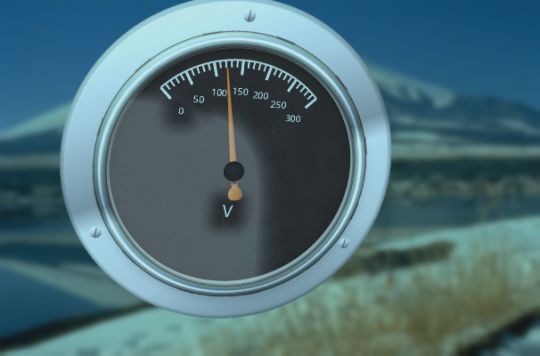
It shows 120 (V)
